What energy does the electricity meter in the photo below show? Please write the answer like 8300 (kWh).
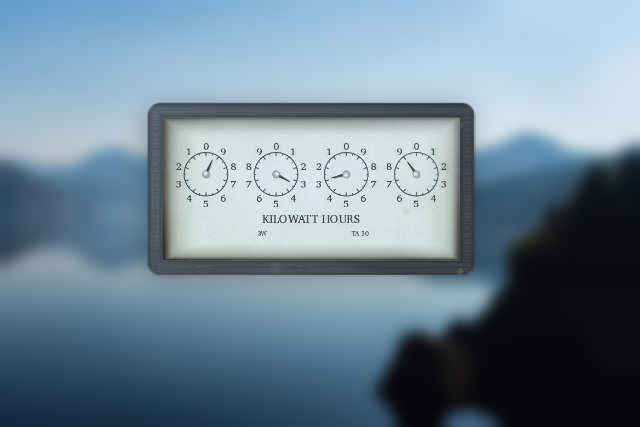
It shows 9329 (kWh)
